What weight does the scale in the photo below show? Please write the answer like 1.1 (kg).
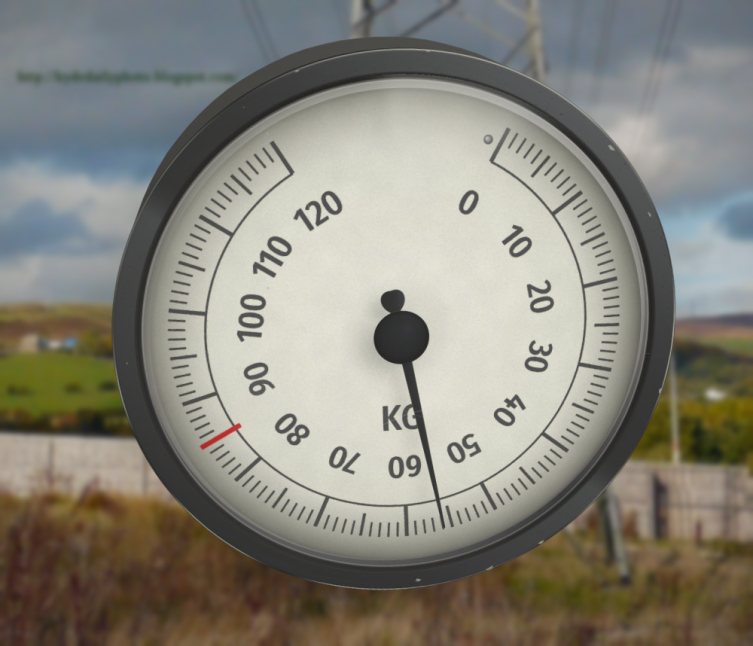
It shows 56 (kg)
